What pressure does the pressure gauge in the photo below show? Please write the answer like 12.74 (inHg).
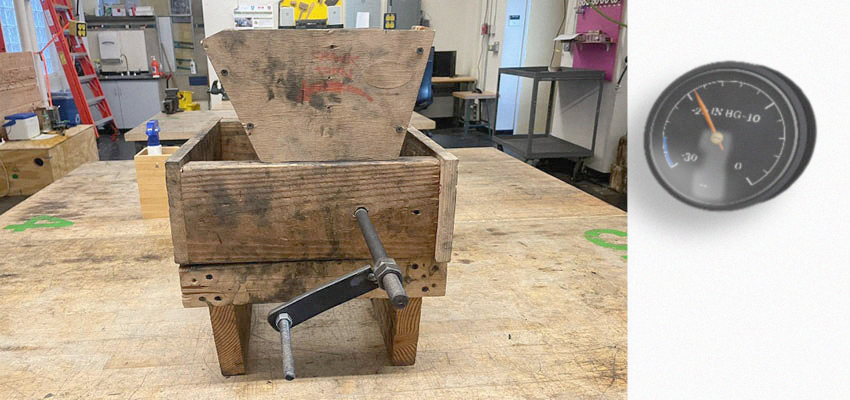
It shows -19 (inHg)
